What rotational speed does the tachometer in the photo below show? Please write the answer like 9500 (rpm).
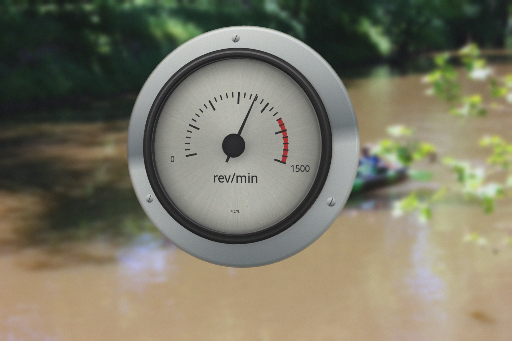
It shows 900 (rpm)
